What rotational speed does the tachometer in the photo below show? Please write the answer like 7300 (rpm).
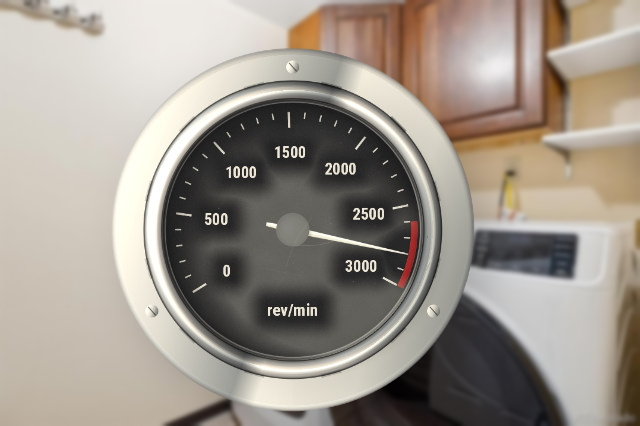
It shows 2800 (rpm)
